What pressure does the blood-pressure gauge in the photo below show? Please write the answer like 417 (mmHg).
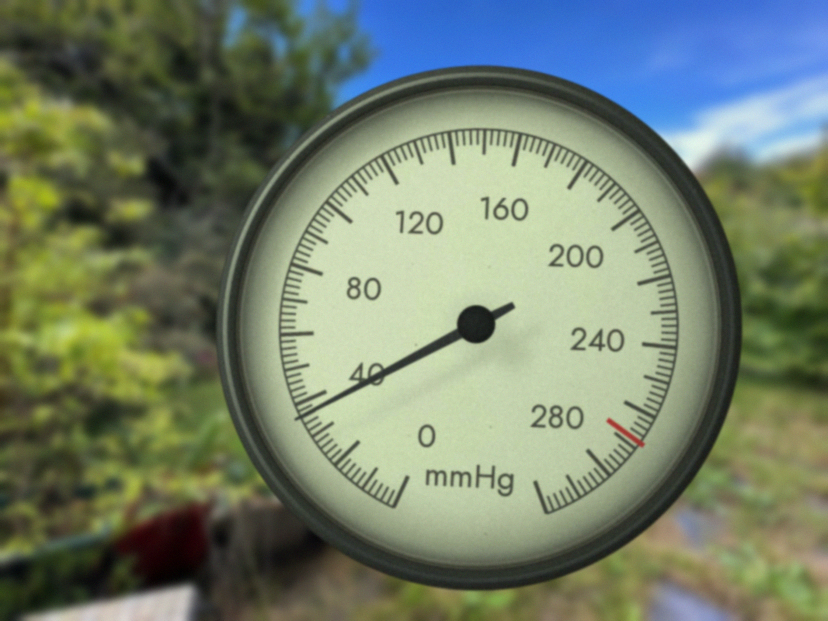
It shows 36 (mmHg)
